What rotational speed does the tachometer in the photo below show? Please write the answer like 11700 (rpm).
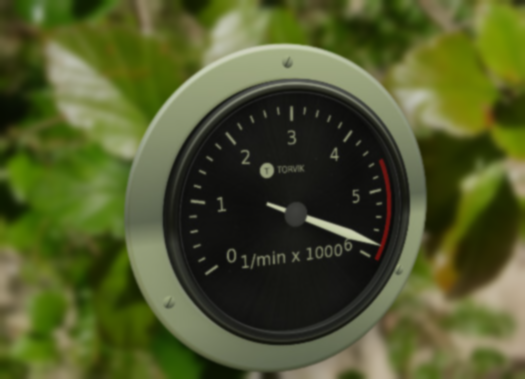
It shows 5800 (rpm)
